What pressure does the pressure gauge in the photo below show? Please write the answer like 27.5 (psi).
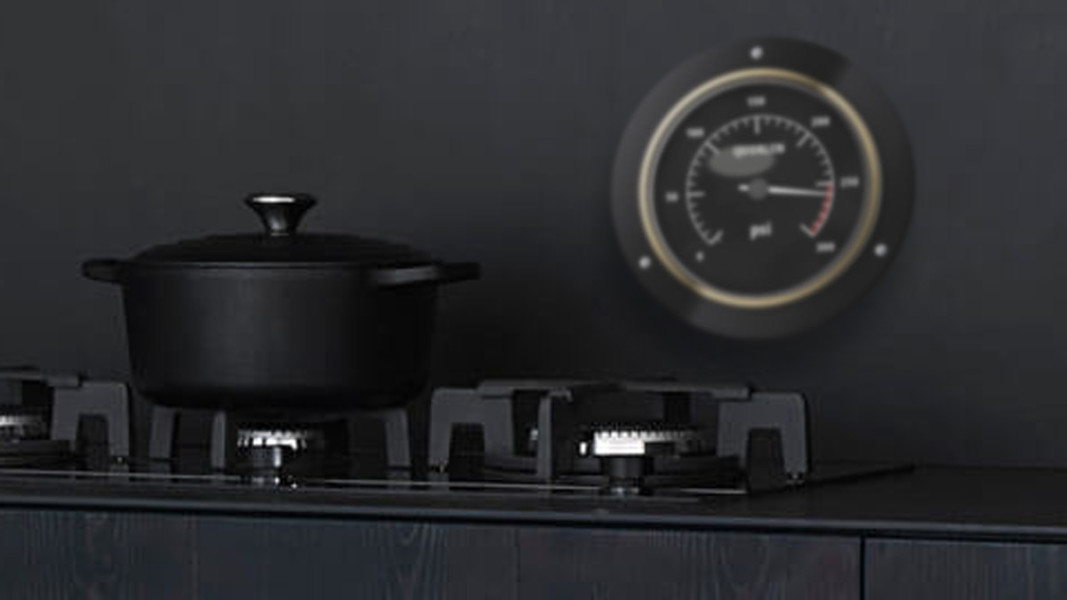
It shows 260 (psi)
